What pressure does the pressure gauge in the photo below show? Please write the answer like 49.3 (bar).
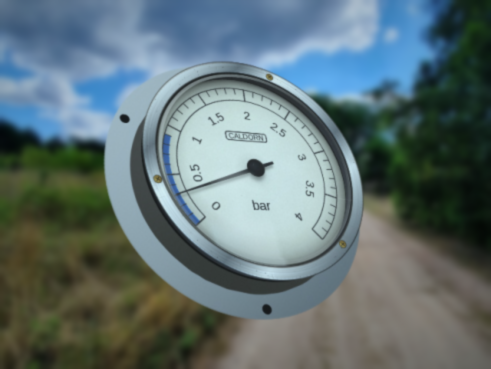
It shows 0.3 (bar)
